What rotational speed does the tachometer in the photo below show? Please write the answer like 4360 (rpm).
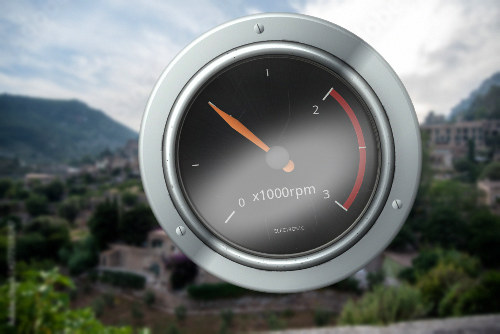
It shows 1000 (rpm)
